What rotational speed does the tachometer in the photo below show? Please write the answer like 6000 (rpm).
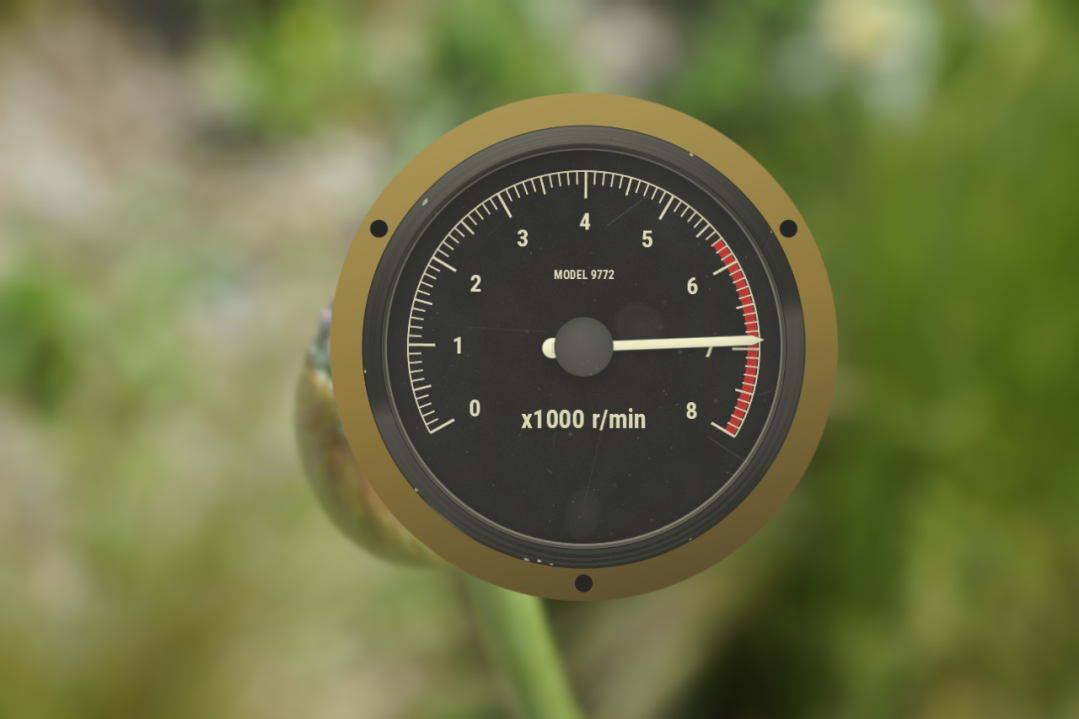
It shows 6900 (rpm)
